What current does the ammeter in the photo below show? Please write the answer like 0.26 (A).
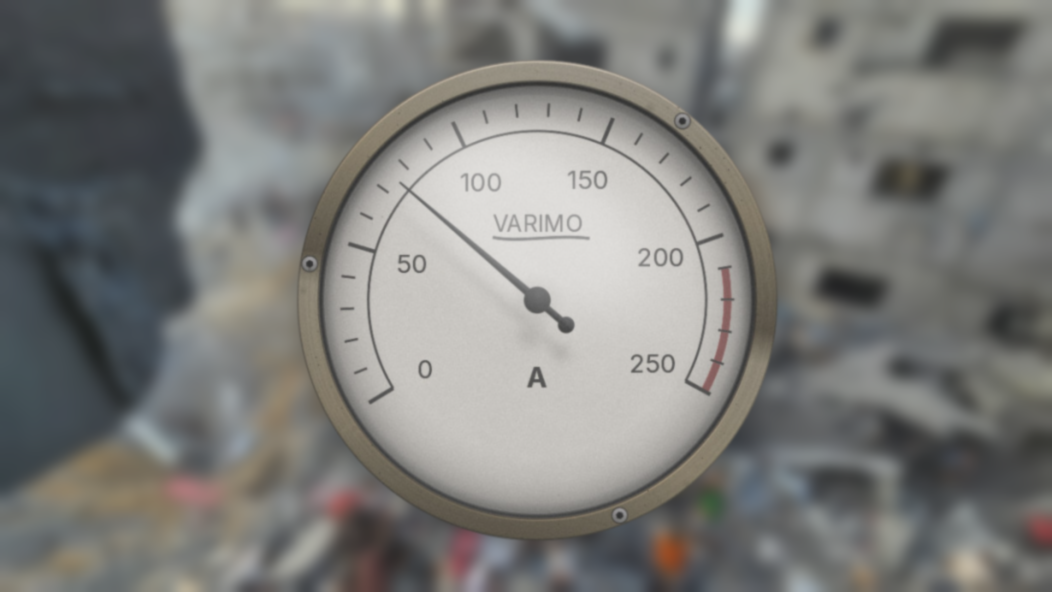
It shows 75 (A)
